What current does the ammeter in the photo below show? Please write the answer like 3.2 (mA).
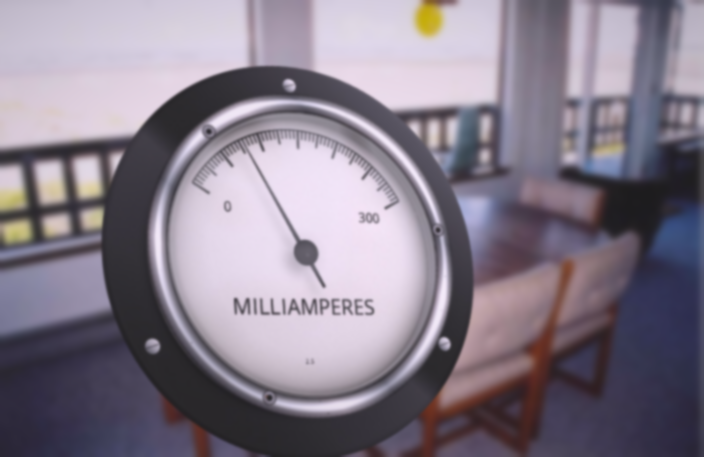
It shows 75 (mA)
